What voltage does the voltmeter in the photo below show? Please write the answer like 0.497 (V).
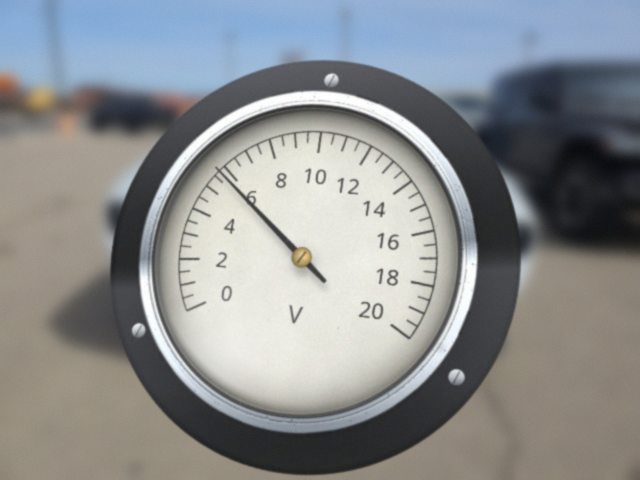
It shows 5.75 (V)
